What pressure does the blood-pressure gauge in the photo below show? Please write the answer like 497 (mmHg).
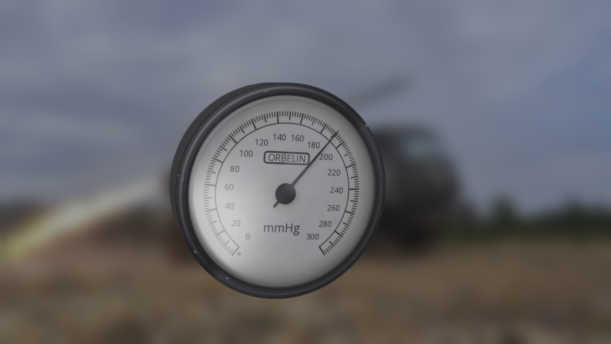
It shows 190 (mmHg)
